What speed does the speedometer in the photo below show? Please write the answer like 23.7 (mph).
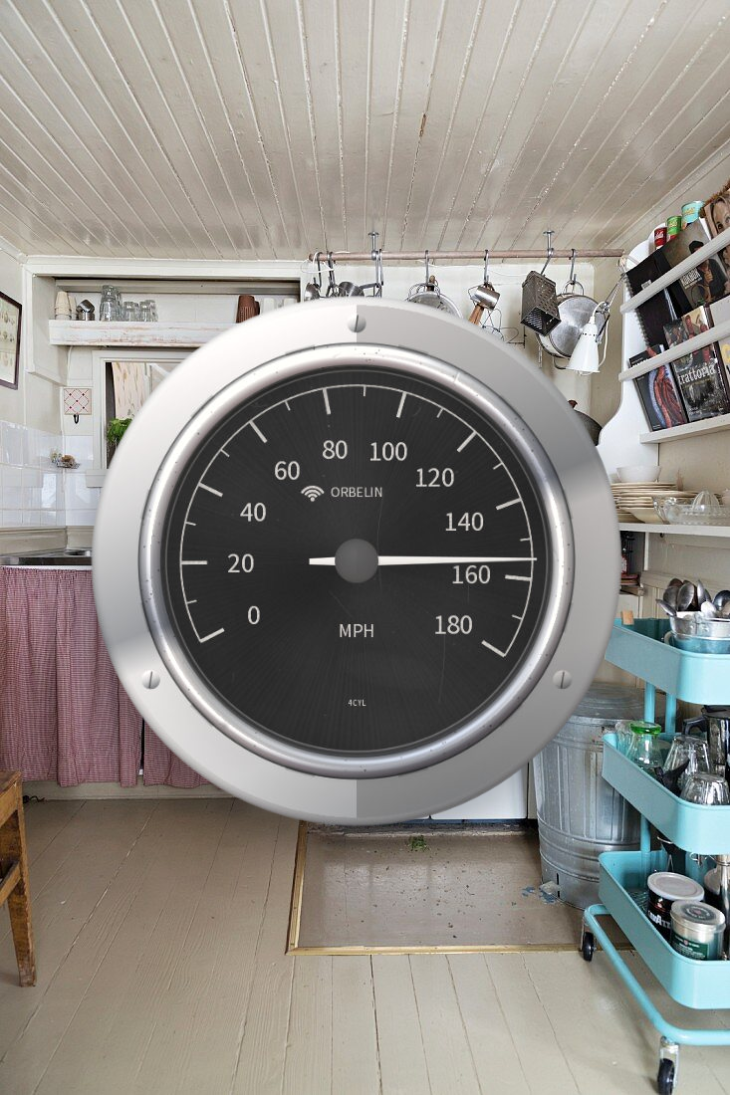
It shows 155 (mph)
